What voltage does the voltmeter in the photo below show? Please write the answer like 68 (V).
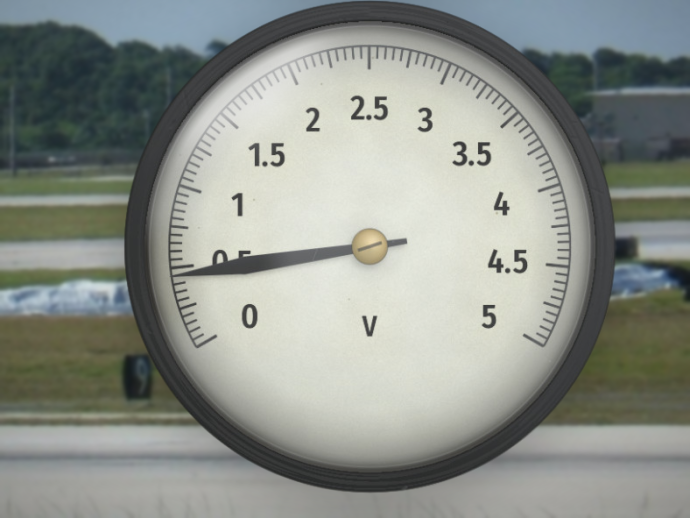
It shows 0.45 (V)
